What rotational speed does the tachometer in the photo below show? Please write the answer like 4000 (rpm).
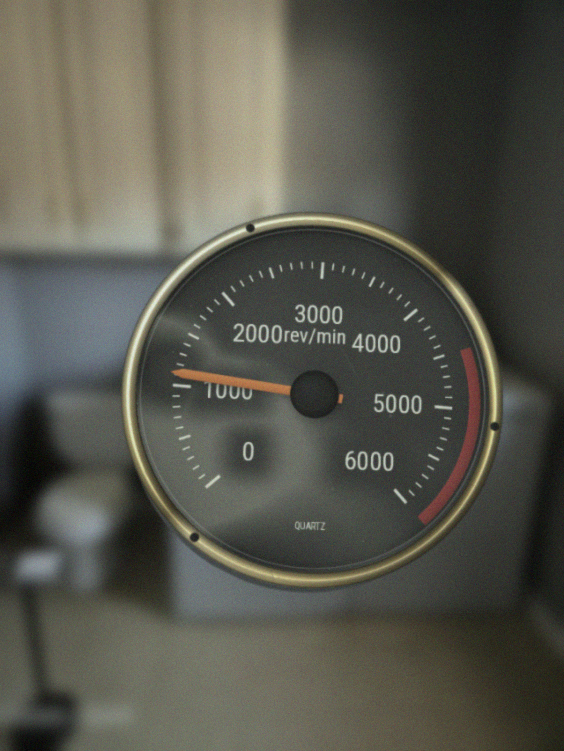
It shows 1100 (rpm)
